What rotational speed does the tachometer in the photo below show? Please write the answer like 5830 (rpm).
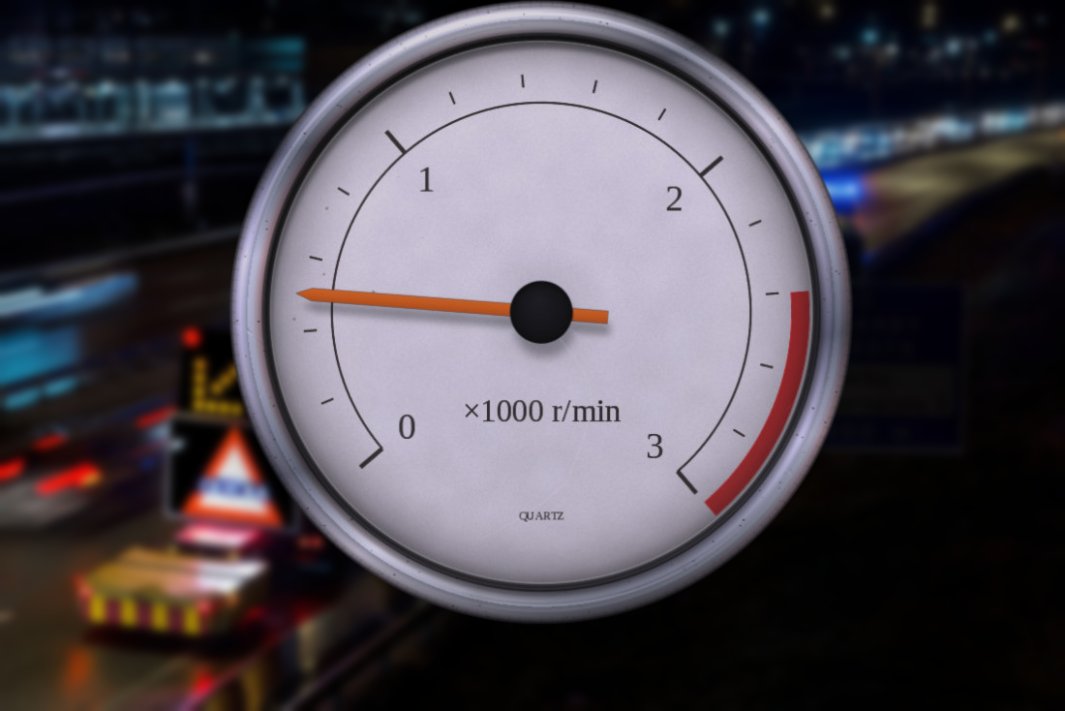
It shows 500 (rpm)
